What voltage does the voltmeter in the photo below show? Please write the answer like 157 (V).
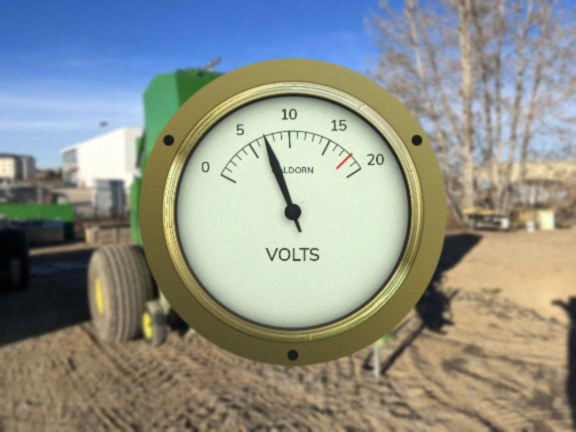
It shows 7 (V)
